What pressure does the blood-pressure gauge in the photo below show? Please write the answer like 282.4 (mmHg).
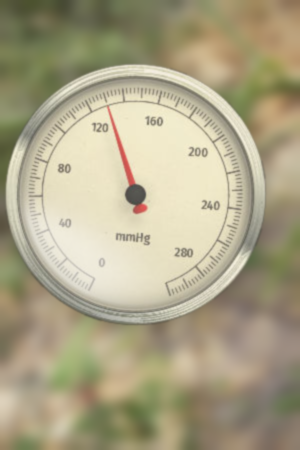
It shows 130 (mmHg)
